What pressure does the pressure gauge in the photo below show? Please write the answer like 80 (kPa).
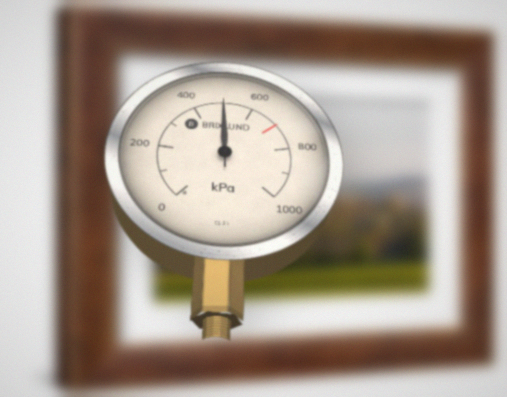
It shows 500 (kPa)
